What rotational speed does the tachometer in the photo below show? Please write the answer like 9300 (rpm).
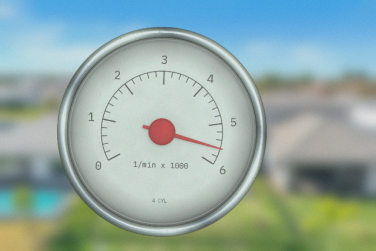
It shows 5600 (rpm)
